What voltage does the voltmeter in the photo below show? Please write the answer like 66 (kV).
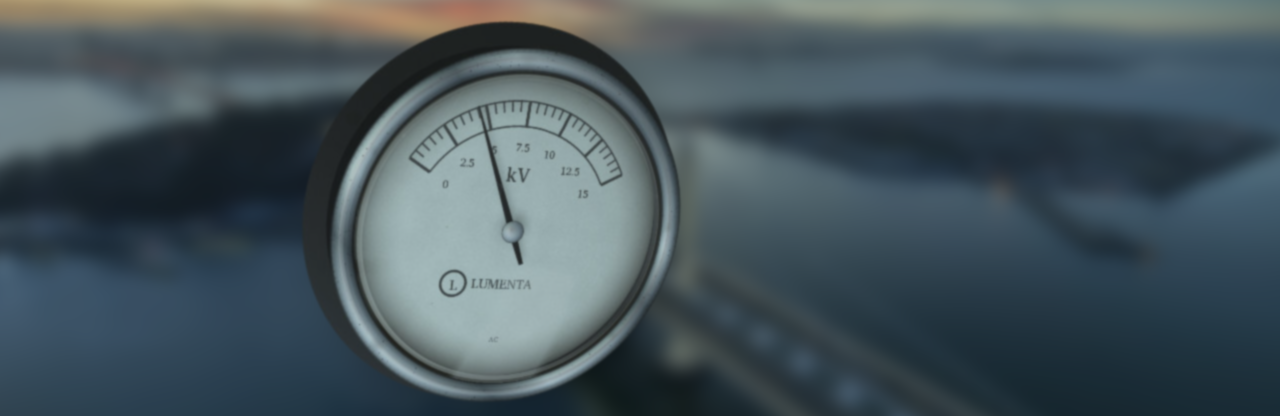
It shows 4.5 (kV)
